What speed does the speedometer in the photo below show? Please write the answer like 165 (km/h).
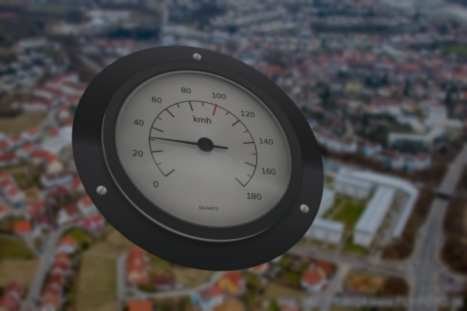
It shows 30 (km/h)
